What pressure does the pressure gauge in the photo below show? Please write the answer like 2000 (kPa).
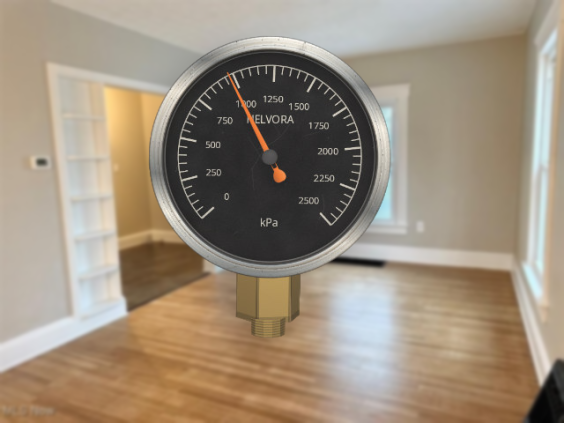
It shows 975 (kPa)
